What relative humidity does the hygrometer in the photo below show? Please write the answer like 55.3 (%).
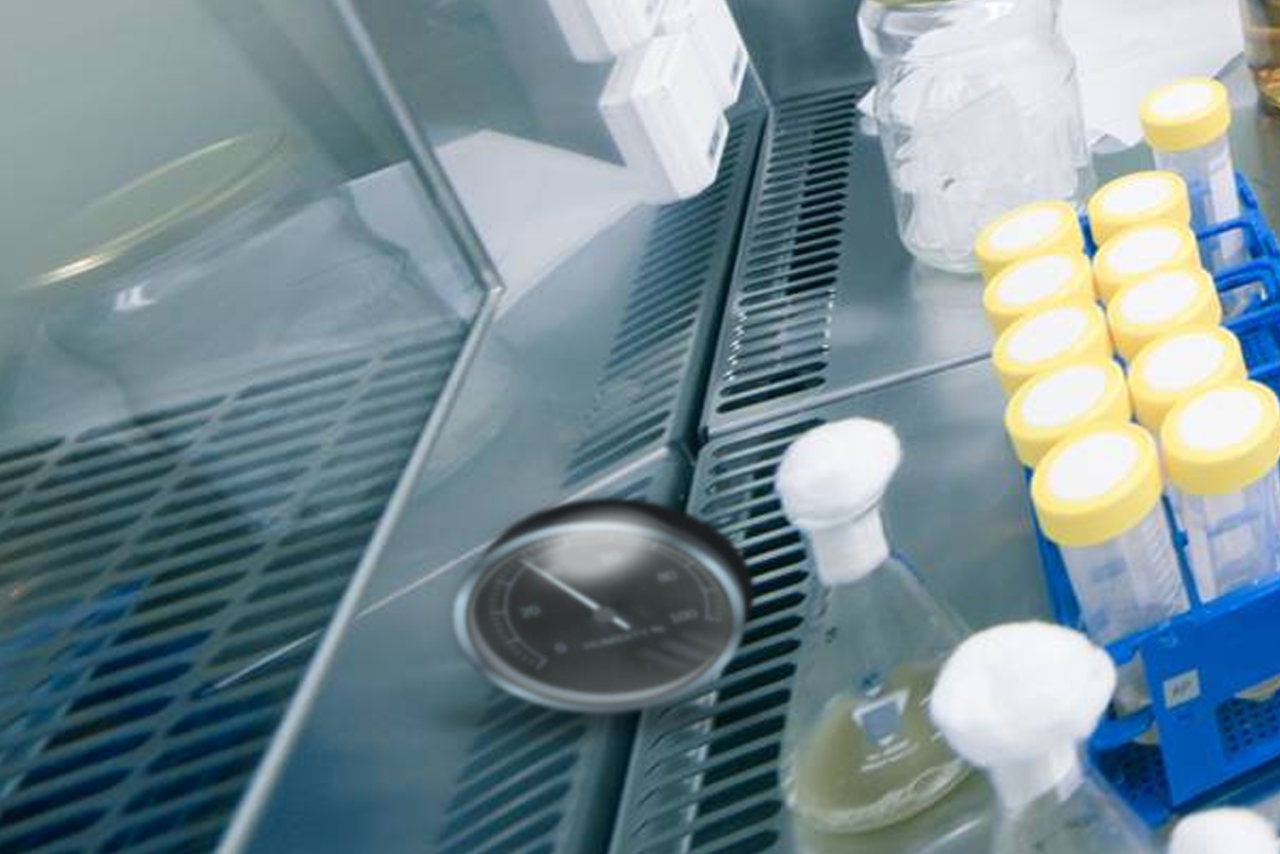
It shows 40 (%)
